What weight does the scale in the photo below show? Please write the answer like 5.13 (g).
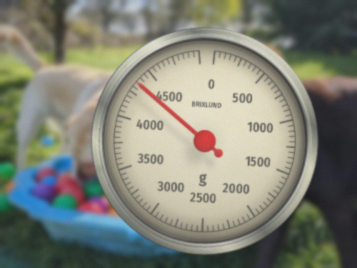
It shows 4350 (g)
